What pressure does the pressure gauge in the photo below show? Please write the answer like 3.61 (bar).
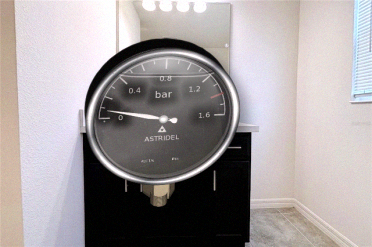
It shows 0.1 (bar)
